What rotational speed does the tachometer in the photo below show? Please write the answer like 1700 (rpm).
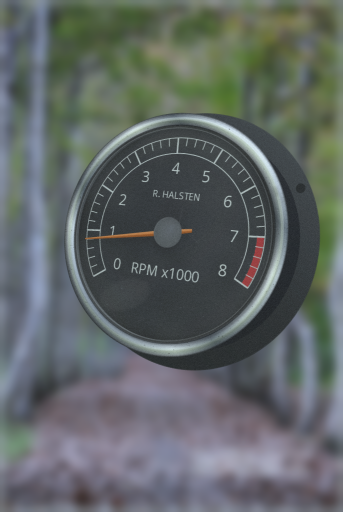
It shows 800 (rpm)
